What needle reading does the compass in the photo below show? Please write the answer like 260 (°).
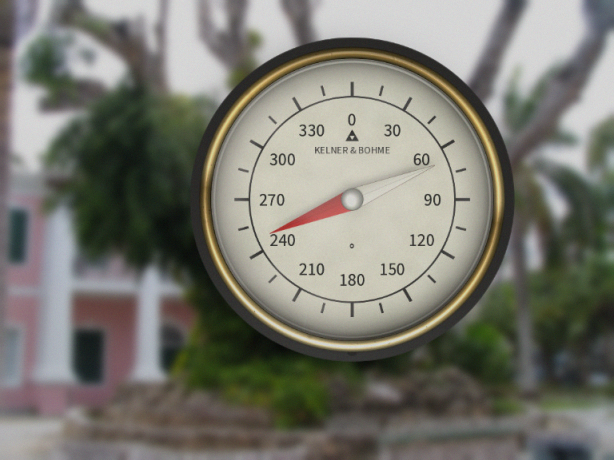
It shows 247.5 (°)
